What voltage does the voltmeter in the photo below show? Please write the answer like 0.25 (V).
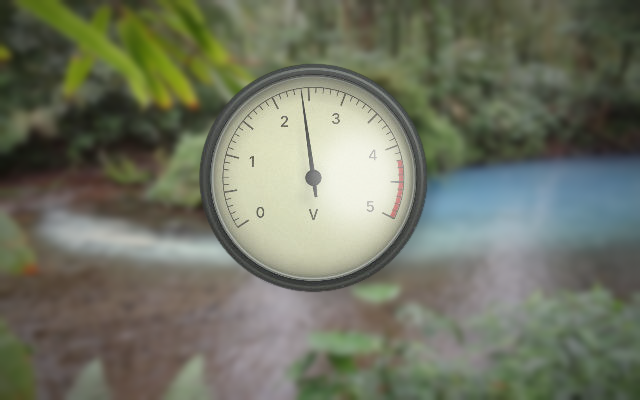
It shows 2.4 (V)
